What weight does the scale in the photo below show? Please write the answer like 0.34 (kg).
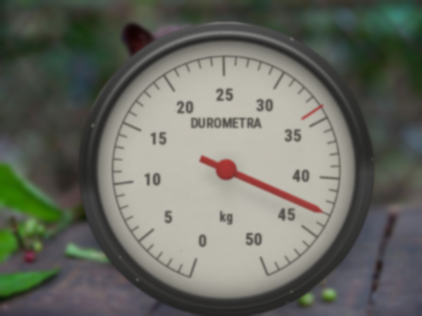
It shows 43 (kg)
